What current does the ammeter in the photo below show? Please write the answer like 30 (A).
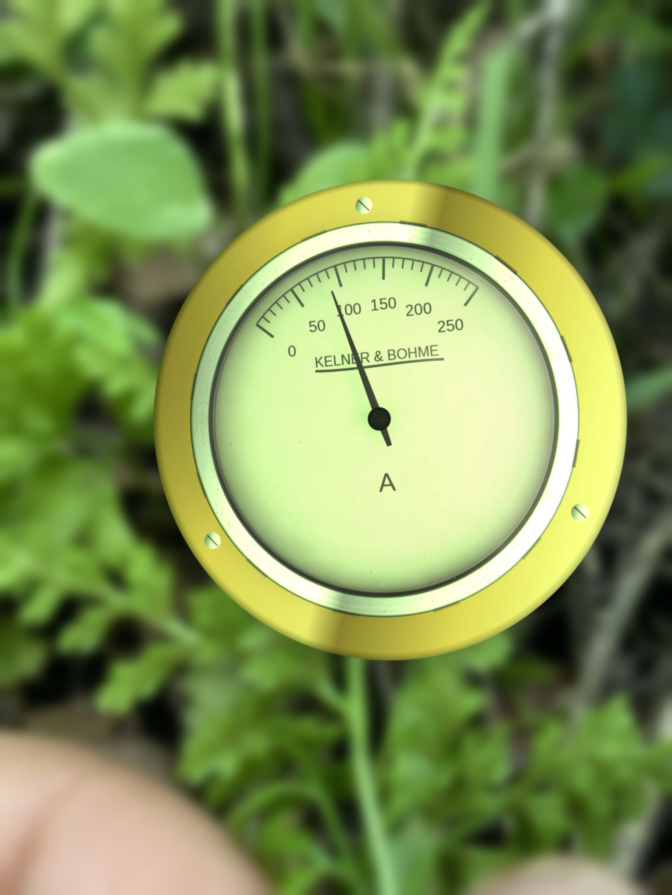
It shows 90 (A)
